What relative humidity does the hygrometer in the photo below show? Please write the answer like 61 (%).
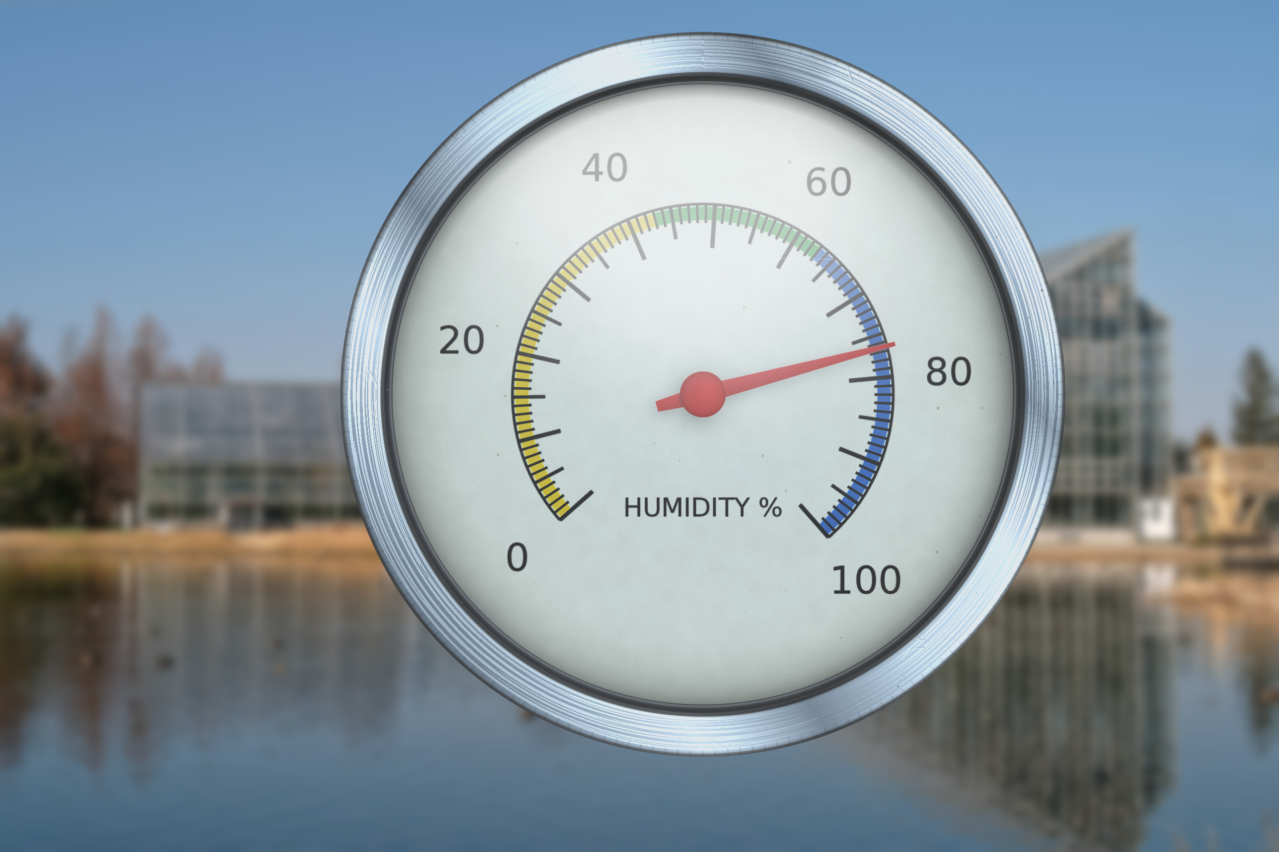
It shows 76.5 (%)
